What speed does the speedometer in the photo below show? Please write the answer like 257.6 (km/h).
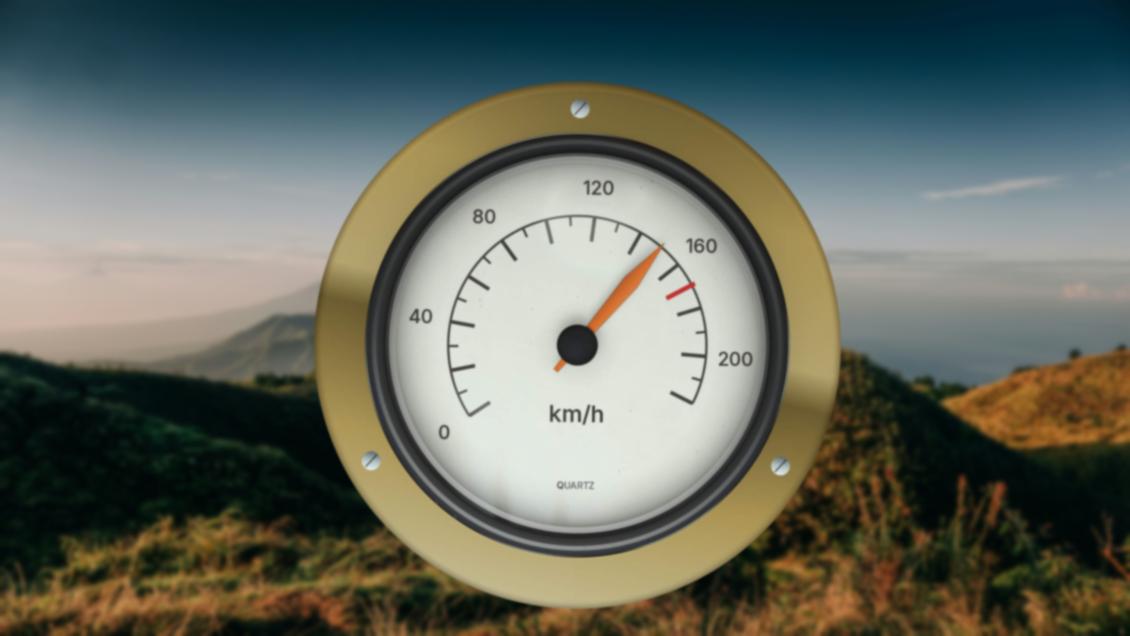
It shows 150 (km/h)
